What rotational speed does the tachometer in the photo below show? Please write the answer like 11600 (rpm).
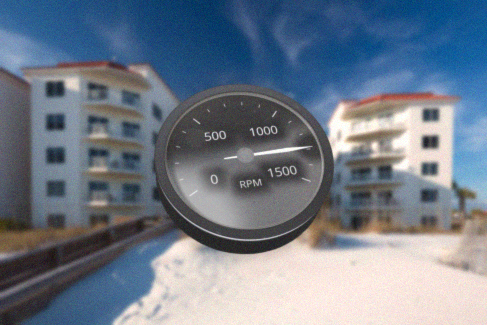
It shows 1300 (rpm)
